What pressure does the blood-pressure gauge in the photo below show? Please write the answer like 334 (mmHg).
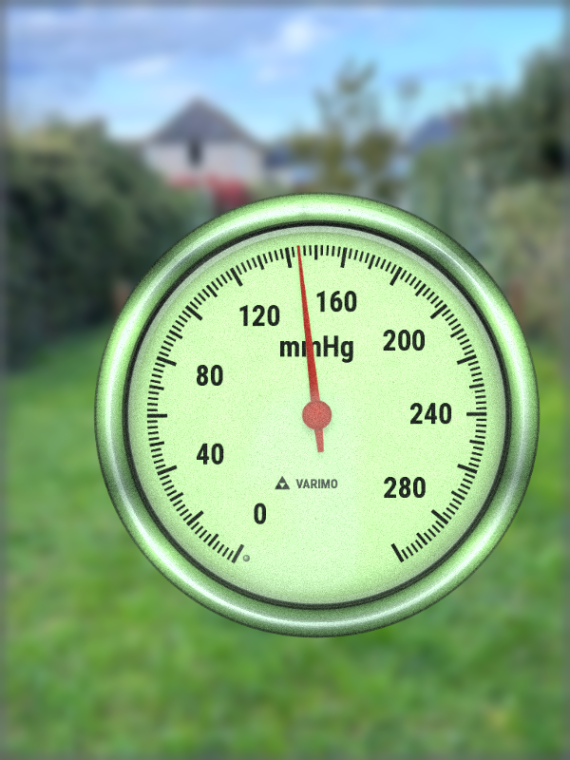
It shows 144 (mmHg)
